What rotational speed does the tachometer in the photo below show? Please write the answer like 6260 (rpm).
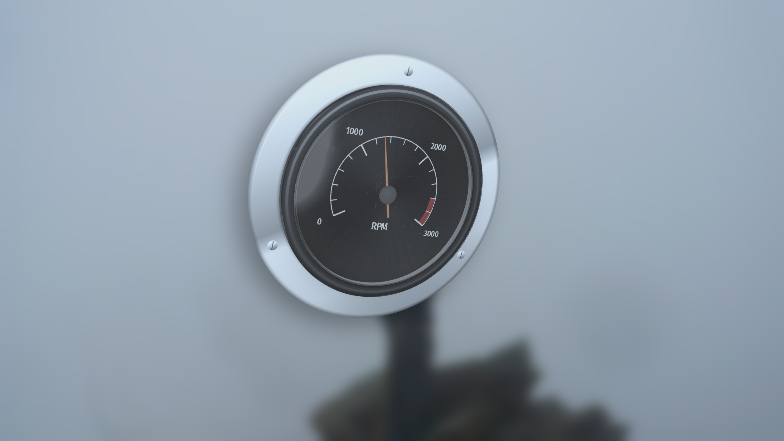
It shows 1300 (rpm)
